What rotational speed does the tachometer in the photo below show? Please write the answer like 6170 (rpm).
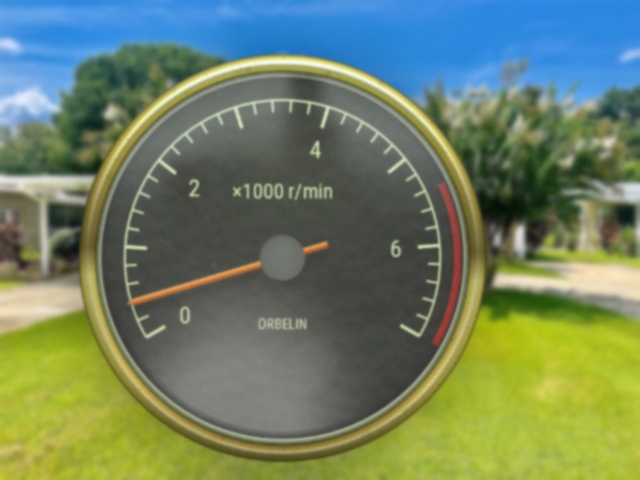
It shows 400 (rpm)
